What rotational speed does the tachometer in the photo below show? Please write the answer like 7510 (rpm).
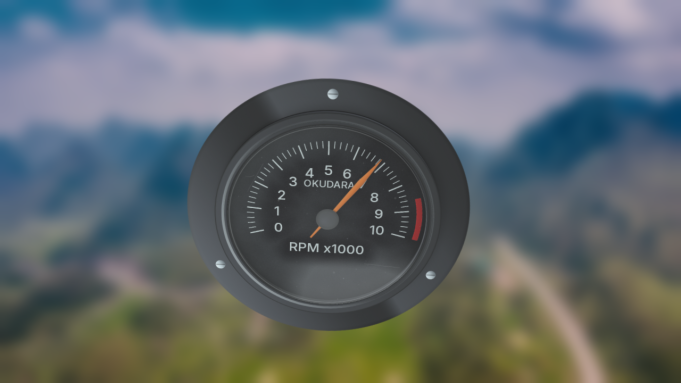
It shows 6800 (rpm)
